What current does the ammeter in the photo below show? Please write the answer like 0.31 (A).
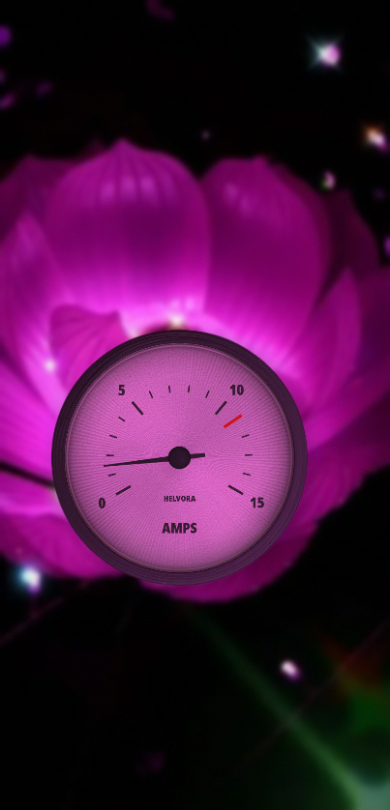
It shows 1.5 (A)
